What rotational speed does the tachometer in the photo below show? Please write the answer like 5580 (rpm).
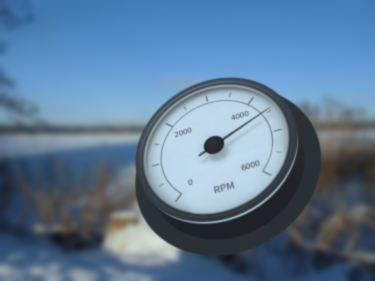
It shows 4500 (rpm)
